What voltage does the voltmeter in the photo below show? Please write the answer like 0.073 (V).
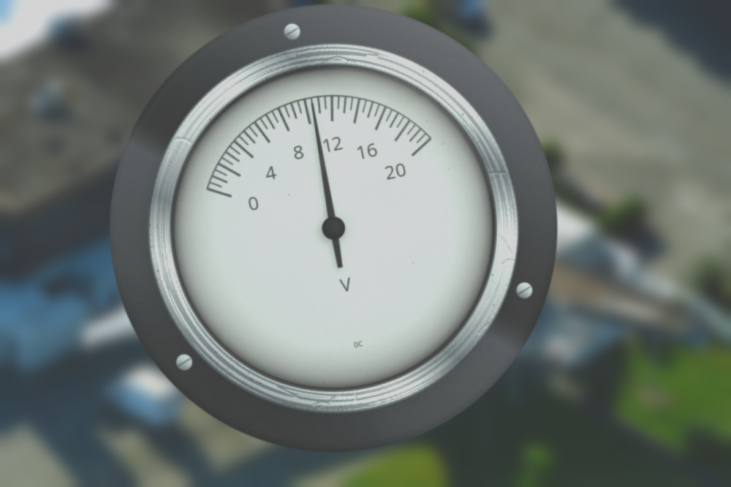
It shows 10.5 (V)
